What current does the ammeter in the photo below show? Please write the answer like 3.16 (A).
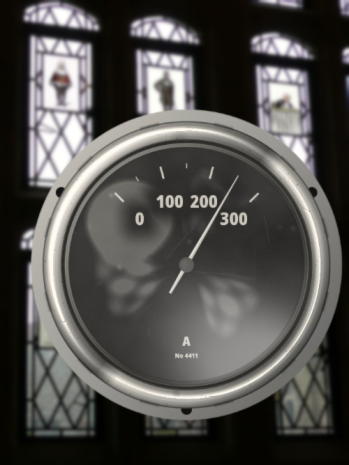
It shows 250 (A)
